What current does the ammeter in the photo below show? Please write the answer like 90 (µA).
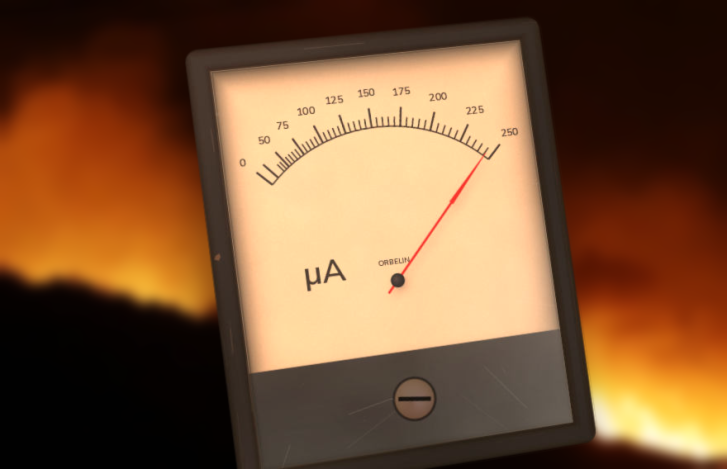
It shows 245 (µA)
